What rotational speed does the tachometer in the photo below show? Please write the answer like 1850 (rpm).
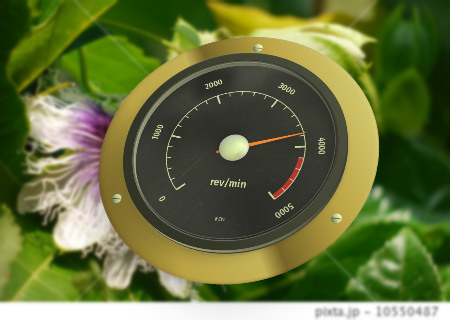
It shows 3800 (rpm)
